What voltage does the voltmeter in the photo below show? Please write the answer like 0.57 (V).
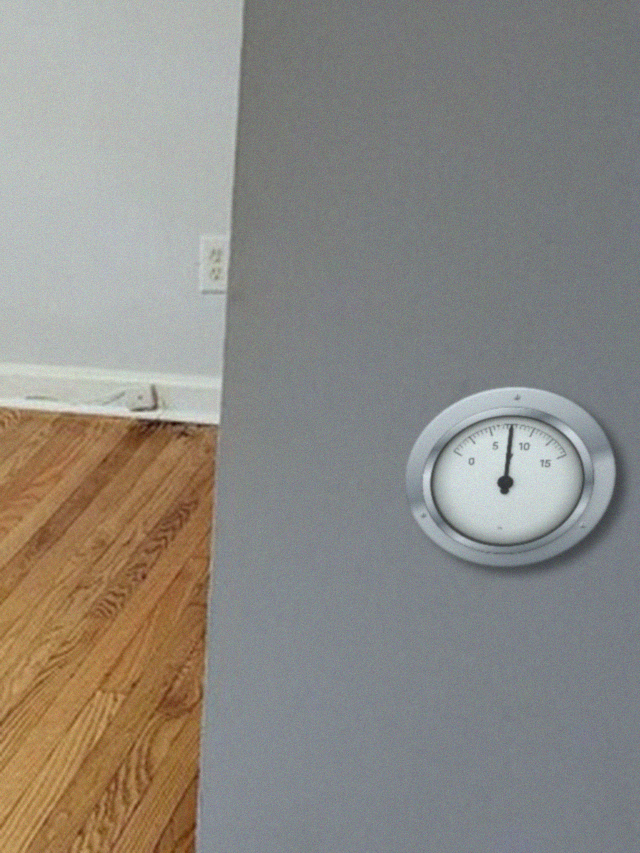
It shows 7.5 (V)
